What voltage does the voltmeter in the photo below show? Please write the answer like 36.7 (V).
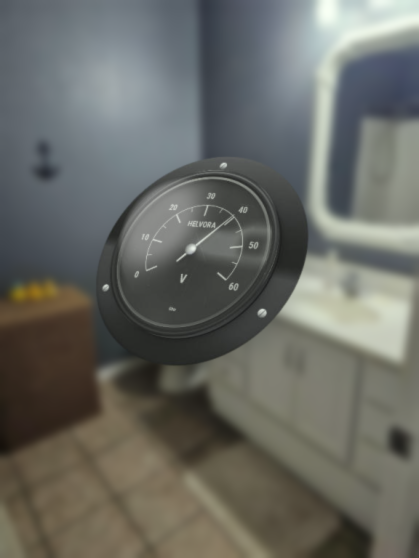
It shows 40 (V)
